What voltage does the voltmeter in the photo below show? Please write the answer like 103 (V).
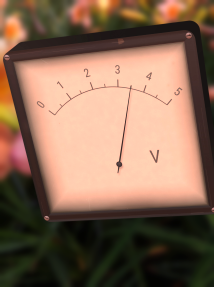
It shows 3.5 (V)
